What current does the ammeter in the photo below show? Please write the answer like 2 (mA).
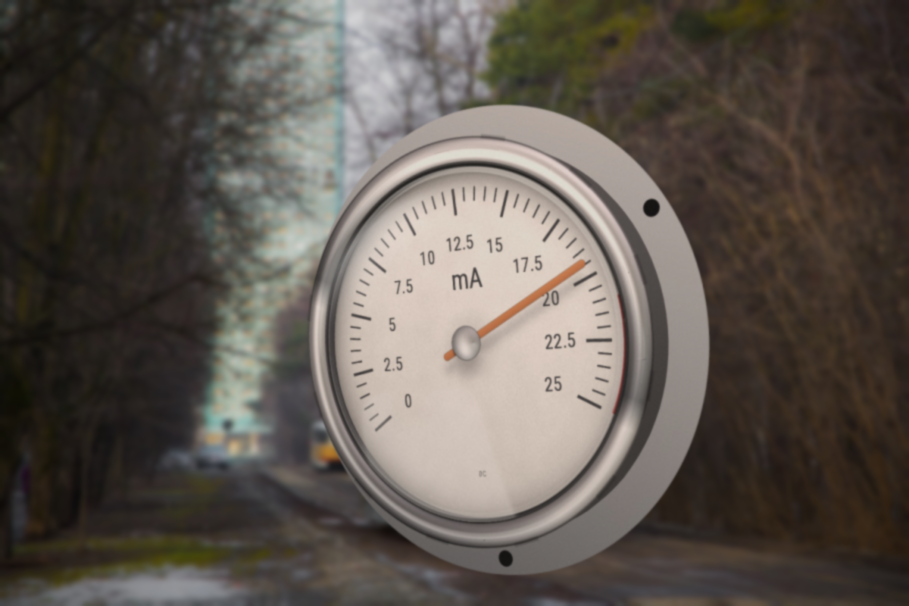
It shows 19.5 (mA)
